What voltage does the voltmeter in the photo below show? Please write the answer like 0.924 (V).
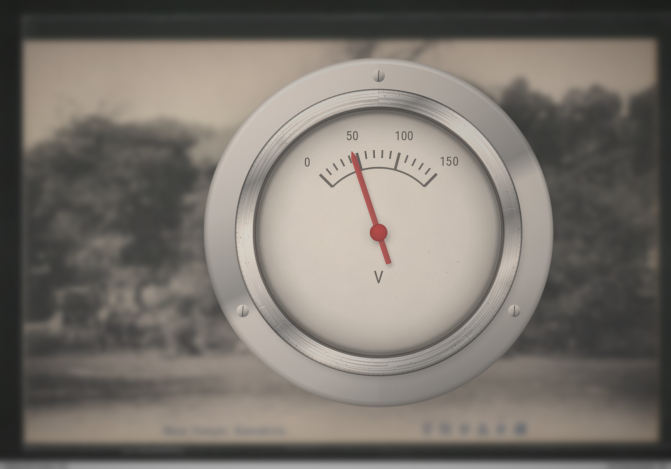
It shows 45 (V)
